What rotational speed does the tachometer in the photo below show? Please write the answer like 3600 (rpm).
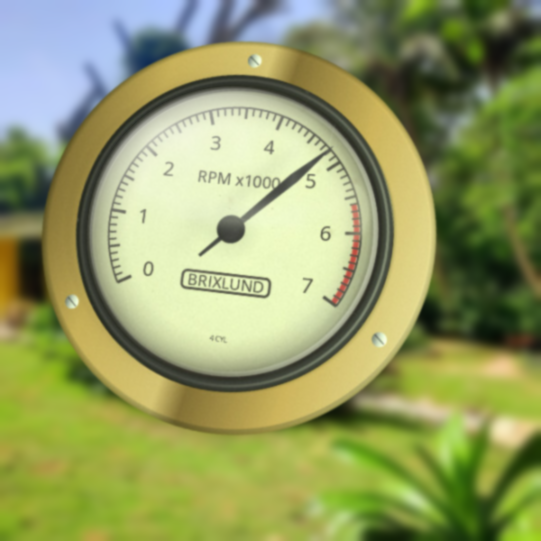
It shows 4800 (rpm)
